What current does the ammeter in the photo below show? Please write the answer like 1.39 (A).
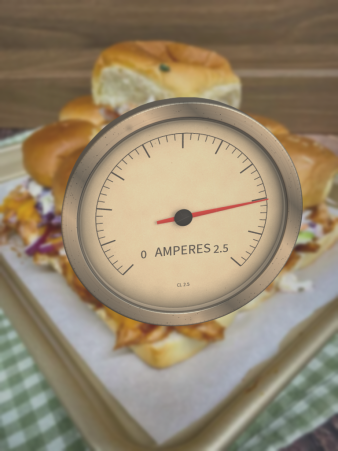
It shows 2 (A)
